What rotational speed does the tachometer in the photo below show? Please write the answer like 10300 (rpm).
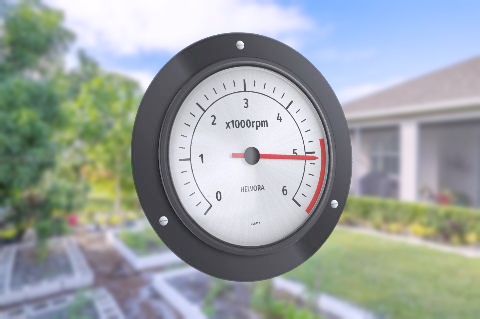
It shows 5100 (rpm)
